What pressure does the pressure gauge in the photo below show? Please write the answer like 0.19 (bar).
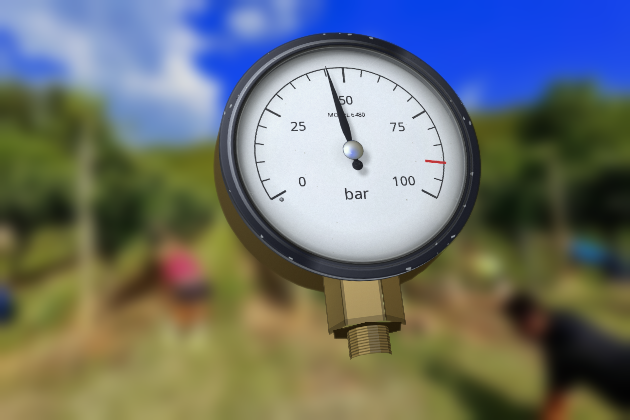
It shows 45 (bar)
